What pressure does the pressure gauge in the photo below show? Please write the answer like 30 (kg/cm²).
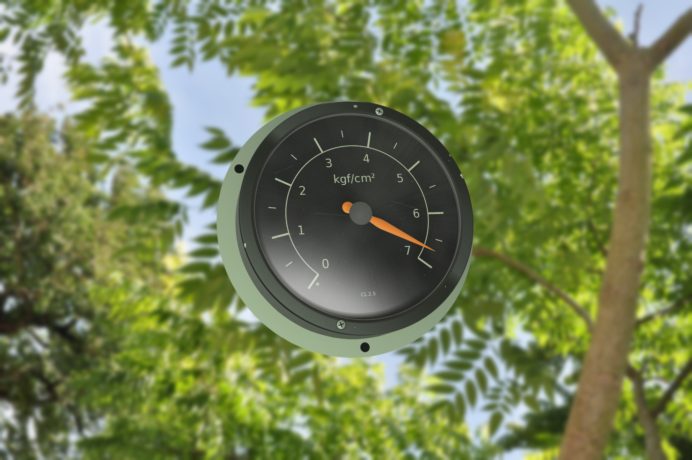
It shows 6.75 (kg/cm²)
